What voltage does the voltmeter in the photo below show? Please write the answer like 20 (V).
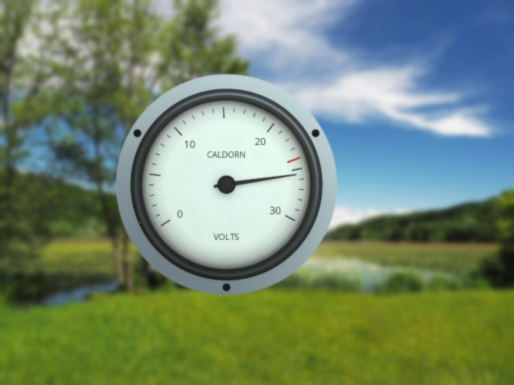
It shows 25.5 (V)
